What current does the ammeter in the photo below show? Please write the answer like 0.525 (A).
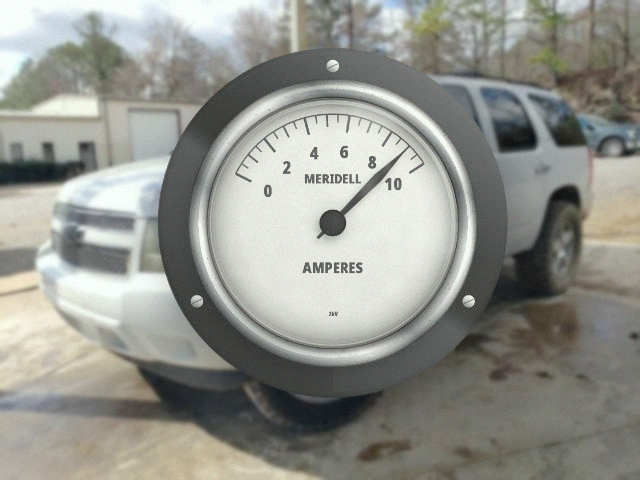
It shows 9 (A)
